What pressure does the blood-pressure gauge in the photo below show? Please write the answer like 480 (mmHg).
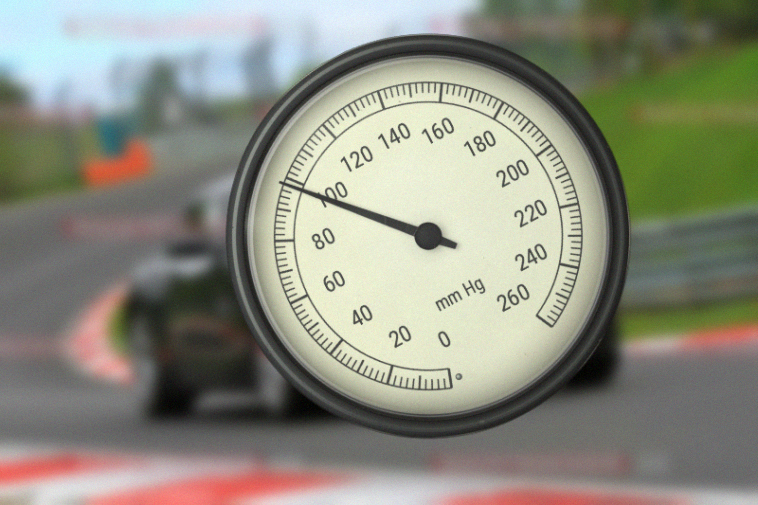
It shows 98 (mmHg)
